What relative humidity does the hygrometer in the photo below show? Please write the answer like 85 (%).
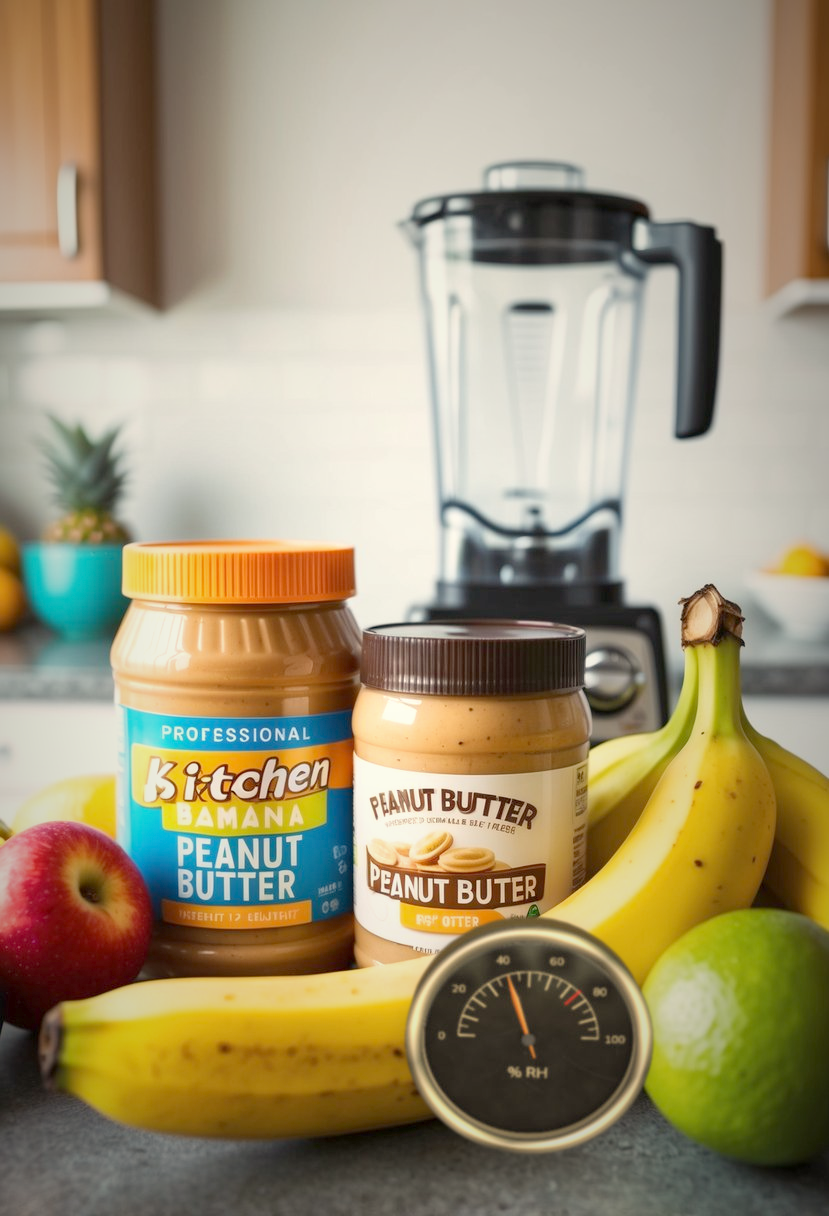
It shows 40 (%)
